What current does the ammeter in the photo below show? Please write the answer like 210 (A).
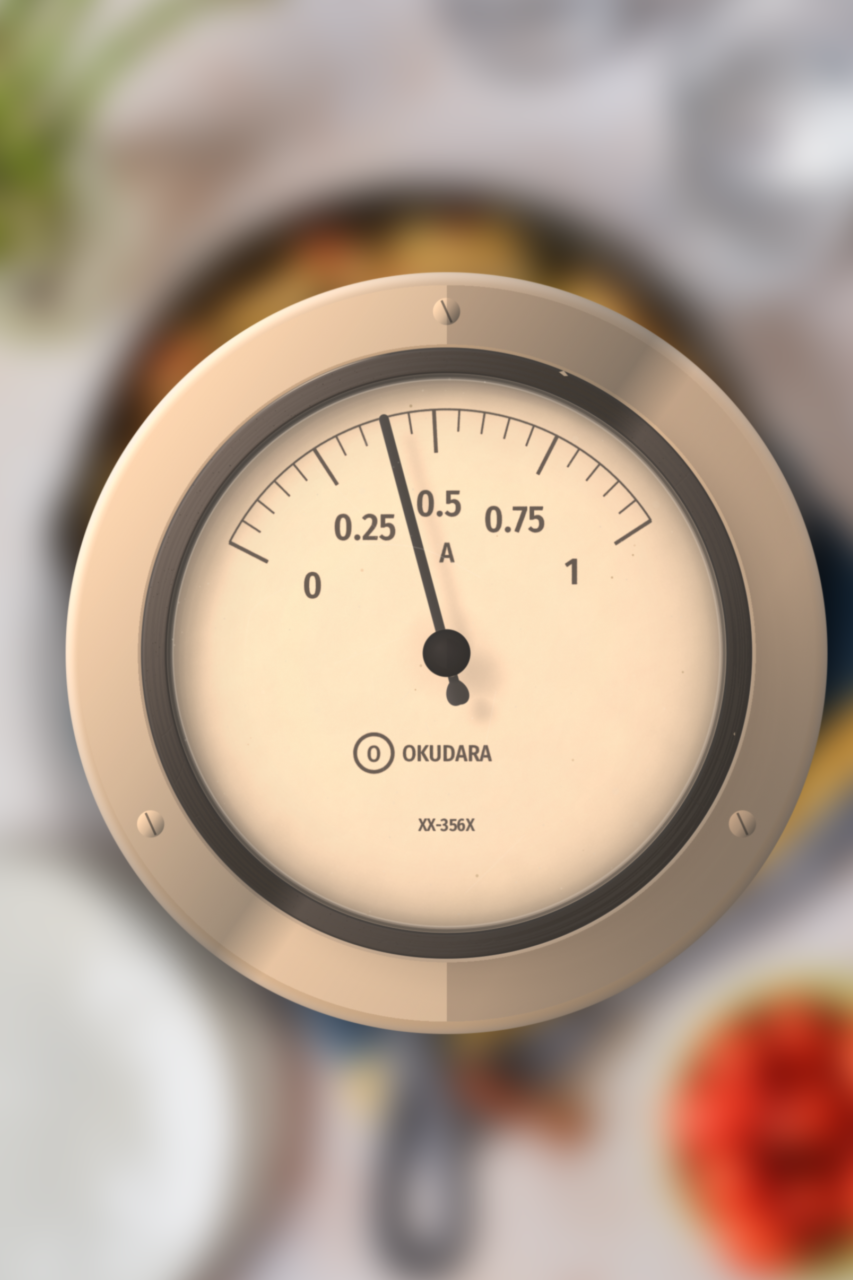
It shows 0.4 (A)
